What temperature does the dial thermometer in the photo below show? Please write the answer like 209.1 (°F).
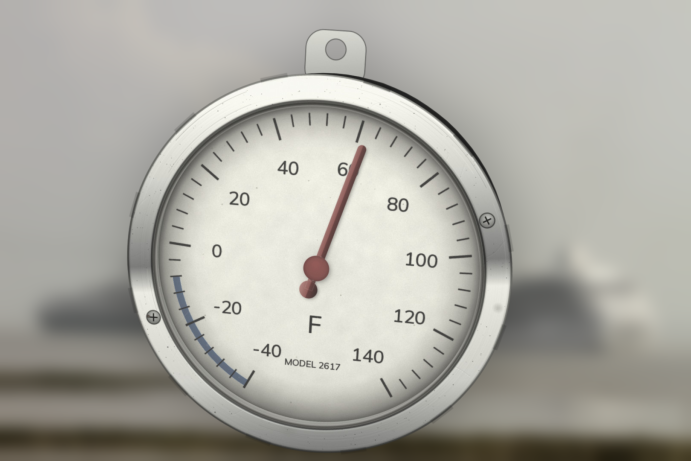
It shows 62 (°F)
